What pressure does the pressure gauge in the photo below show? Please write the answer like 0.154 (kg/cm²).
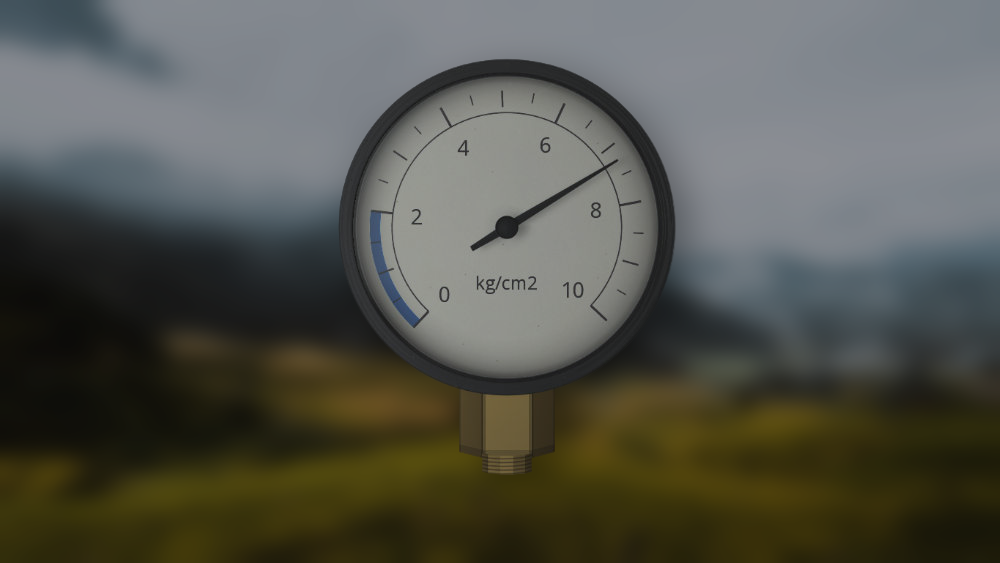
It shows 7.25 (kg/cm²)
